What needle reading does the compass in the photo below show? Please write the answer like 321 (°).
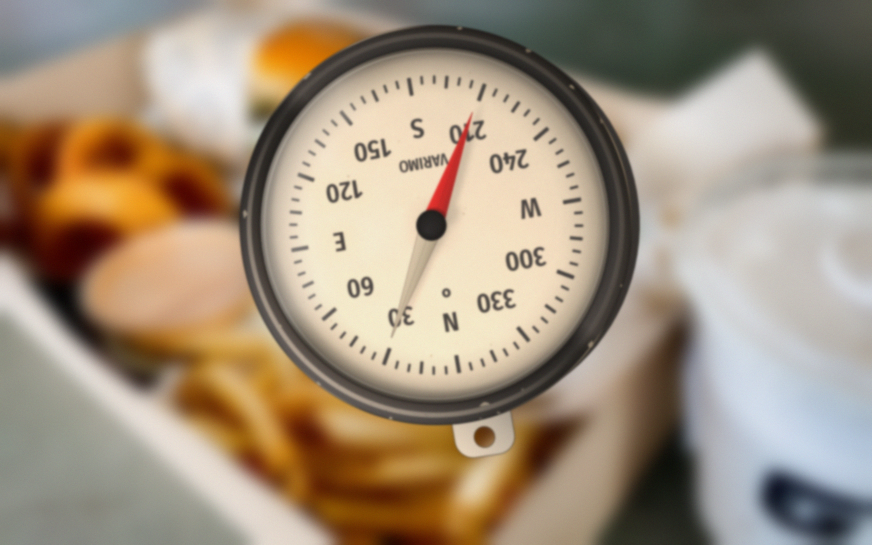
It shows 210 (°)
